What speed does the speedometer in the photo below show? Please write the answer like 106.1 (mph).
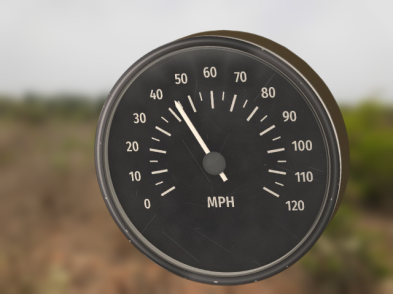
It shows 45 (mph)
